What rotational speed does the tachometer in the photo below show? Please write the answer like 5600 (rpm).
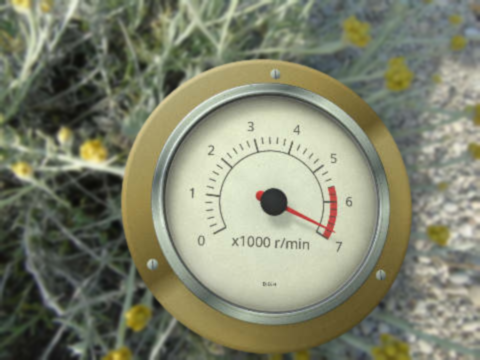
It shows 6800 (rpm)
